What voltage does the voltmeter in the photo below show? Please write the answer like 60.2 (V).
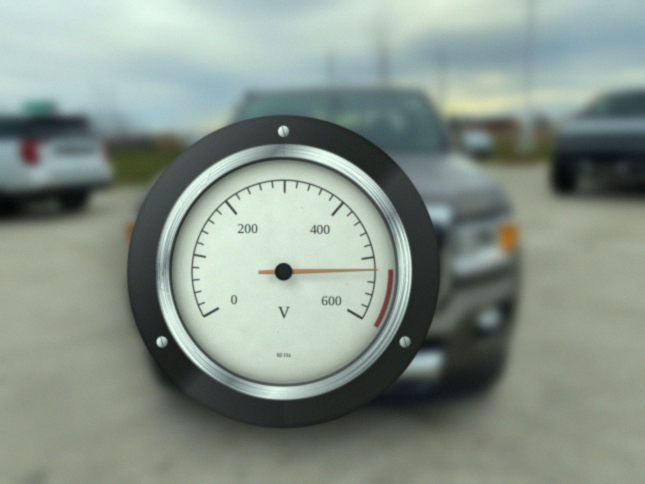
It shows 520 (V)
